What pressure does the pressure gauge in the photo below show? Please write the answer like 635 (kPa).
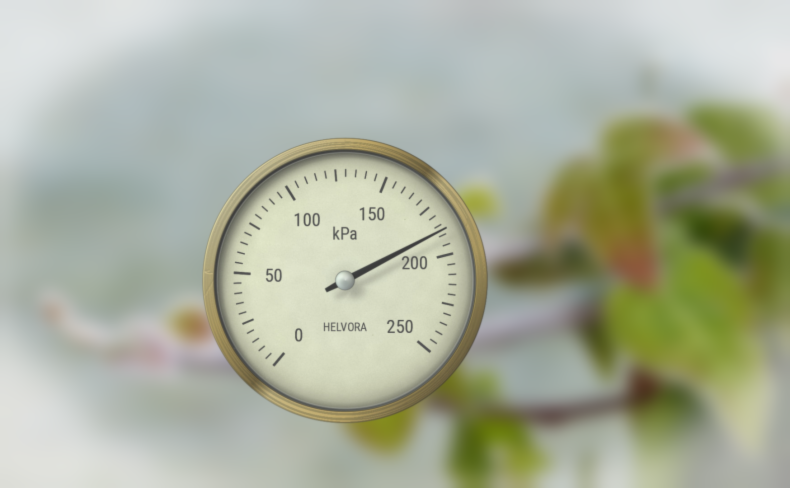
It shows 187.5 (kPa)
